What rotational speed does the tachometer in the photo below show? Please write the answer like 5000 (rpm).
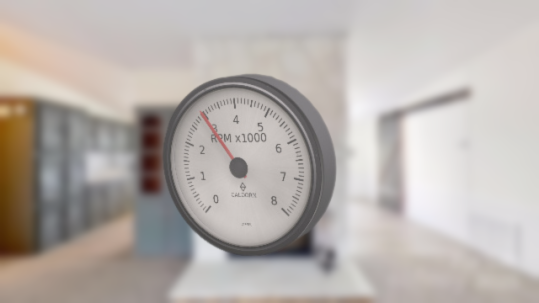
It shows 3000 (rpm)
